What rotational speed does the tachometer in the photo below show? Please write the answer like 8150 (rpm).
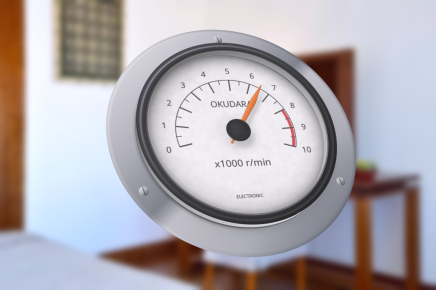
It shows 6500 (rpm)
